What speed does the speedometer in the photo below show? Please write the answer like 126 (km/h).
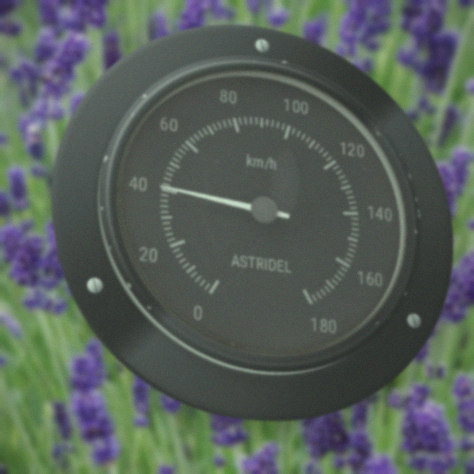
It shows 40 (km/h)
